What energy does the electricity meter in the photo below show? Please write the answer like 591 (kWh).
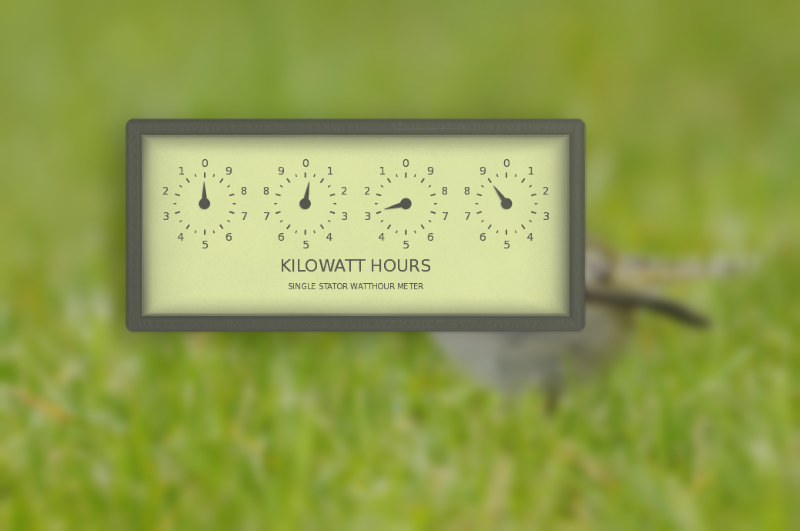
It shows 29 (kWh)
